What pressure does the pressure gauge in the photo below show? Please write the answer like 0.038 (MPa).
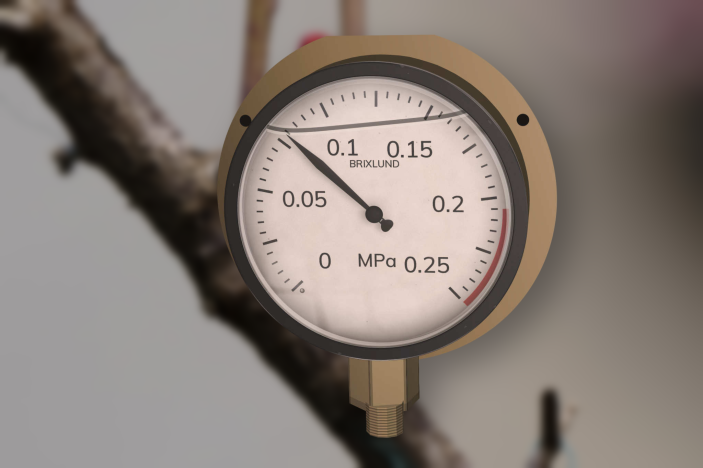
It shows 0.08 (MPa)
